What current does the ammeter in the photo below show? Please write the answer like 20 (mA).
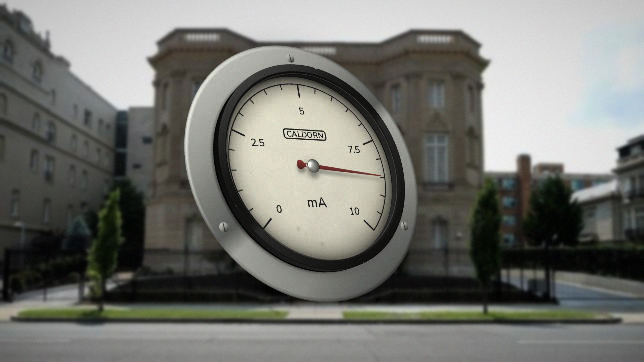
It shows 8.5 (mA)
